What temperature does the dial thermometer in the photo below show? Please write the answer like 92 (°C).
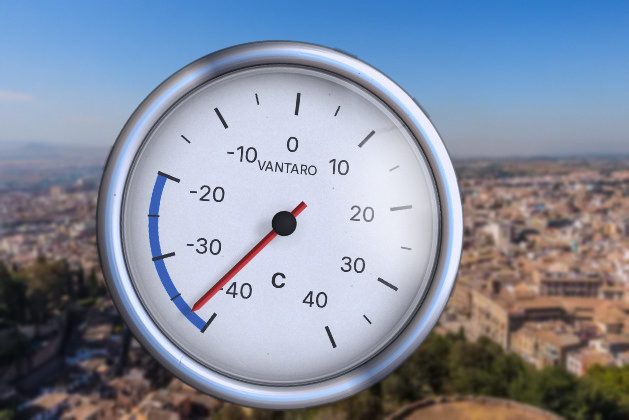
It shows -37.5 (°C)
